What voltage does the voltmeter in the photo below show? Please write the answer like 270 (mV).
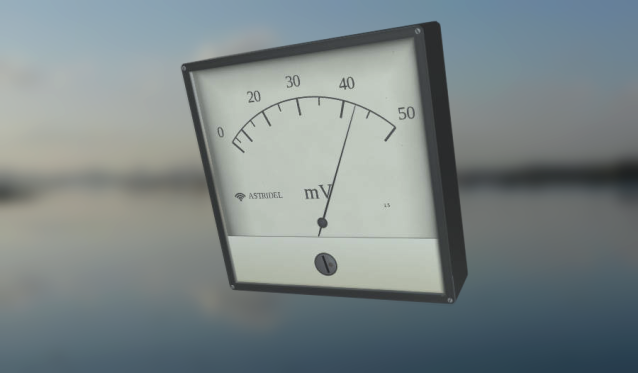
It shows 42.5 (mV)
